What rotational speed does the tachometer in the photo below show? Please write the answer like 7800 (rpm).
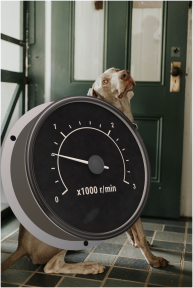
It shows 600 (rpm)
